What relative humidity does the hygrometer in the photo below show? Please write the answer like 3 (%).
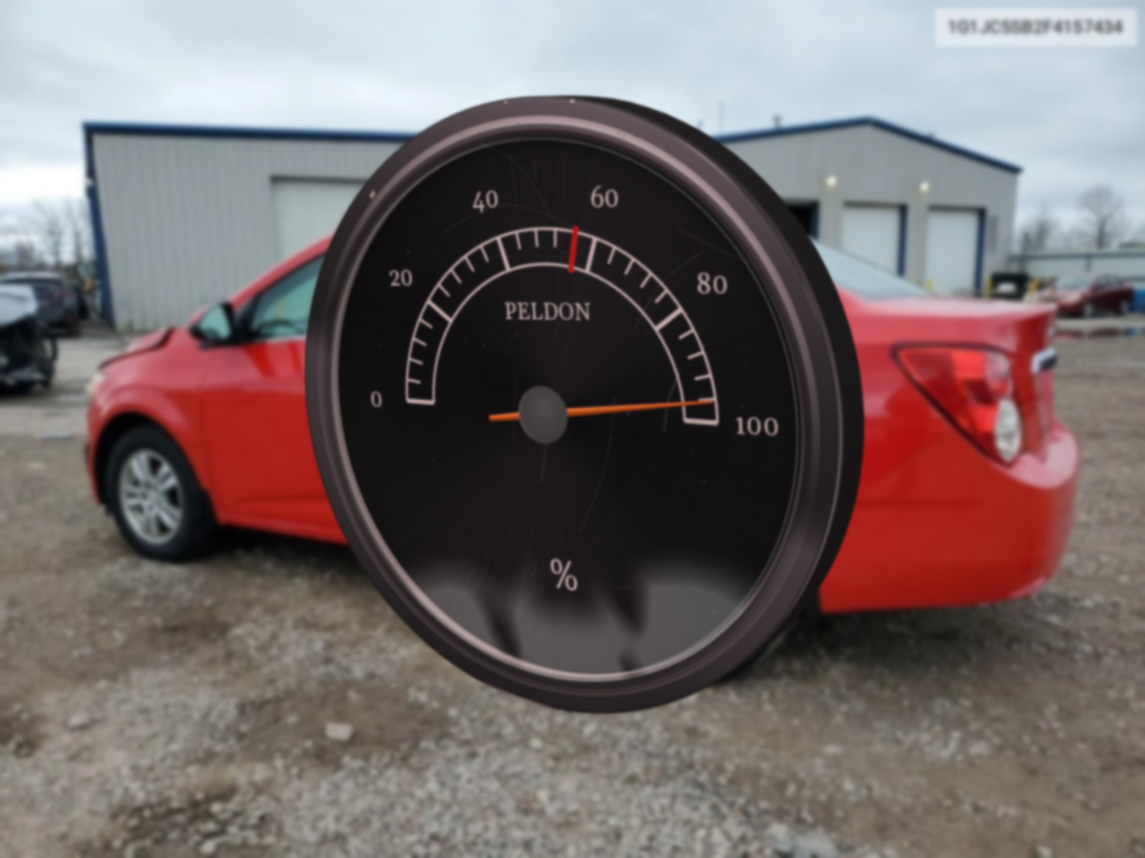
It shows 96 (%)
